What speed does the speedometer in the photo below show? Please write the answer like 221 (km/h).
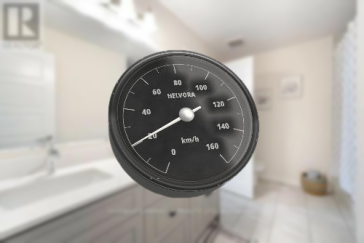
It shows 20 (km/h)
